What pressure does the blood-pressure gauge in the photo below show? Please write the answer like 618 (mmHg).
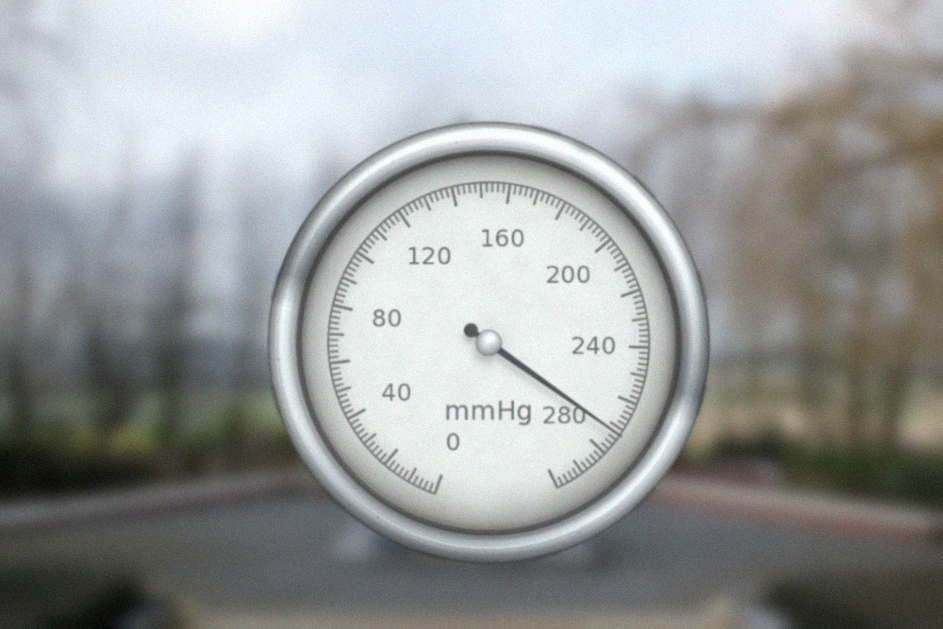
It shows 272 (mmHg)
